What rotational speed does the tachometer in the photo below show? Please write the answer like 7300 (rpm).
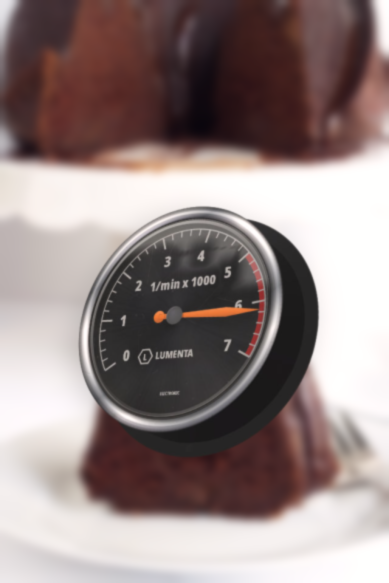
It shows 6200 (rpm)
